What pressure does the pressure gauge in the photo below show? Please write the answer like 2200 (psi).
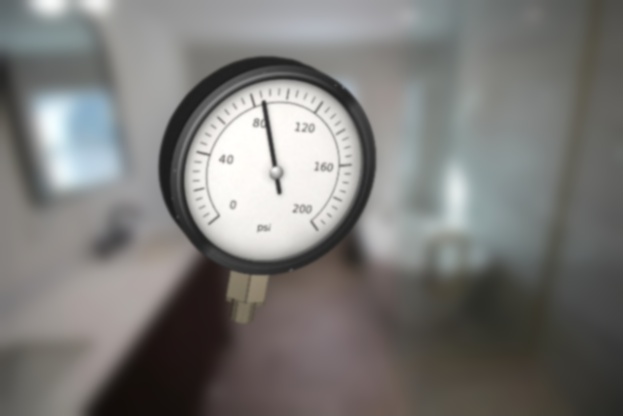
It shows 85 (psi)
